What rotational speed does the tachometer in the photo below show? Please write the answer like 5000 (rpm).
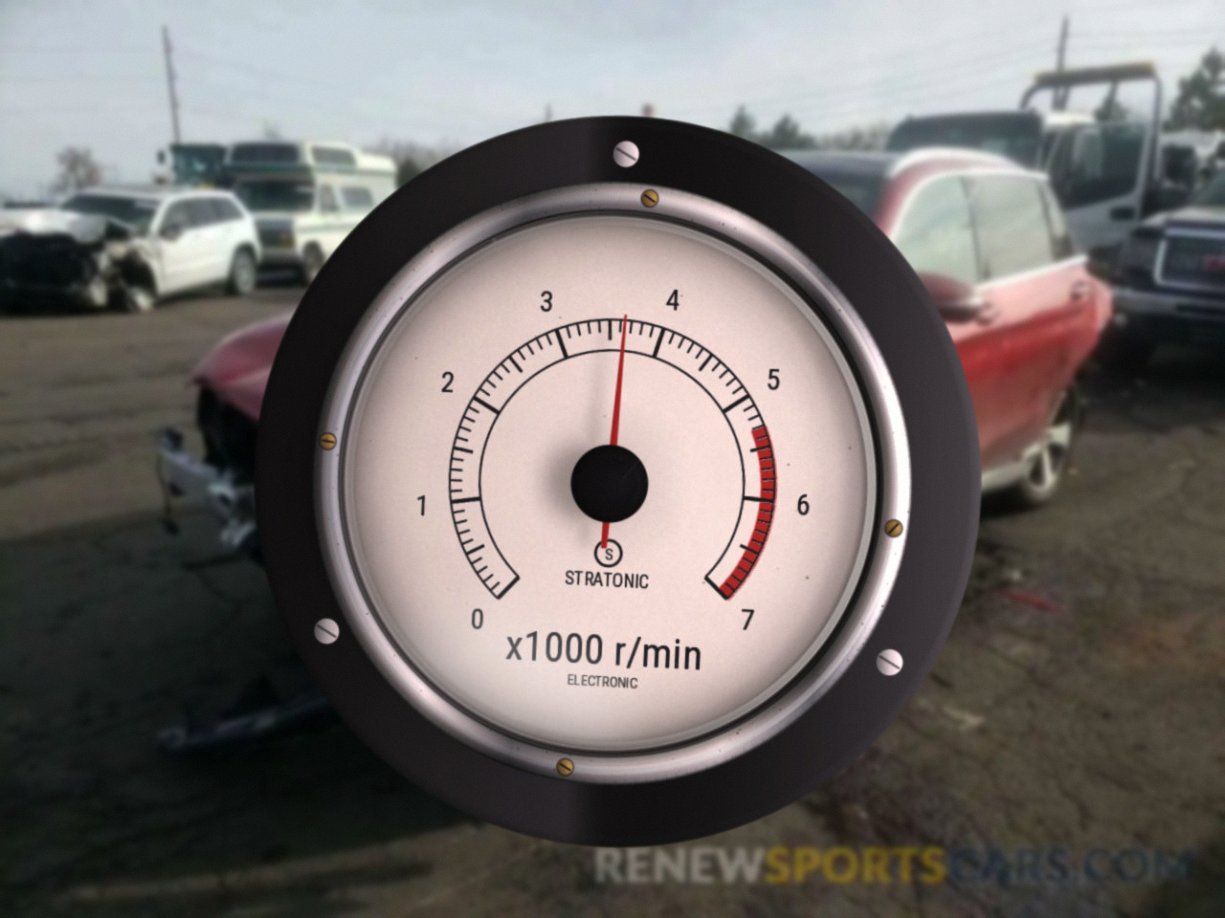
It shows 3650 (rpm)
